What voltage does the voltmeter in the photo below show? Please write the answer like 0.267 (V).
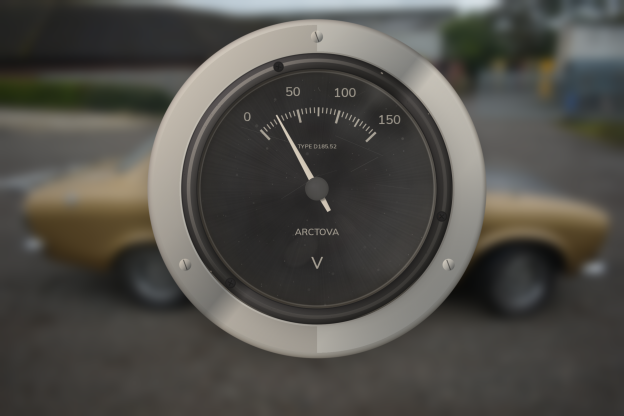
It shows 25 (V)
